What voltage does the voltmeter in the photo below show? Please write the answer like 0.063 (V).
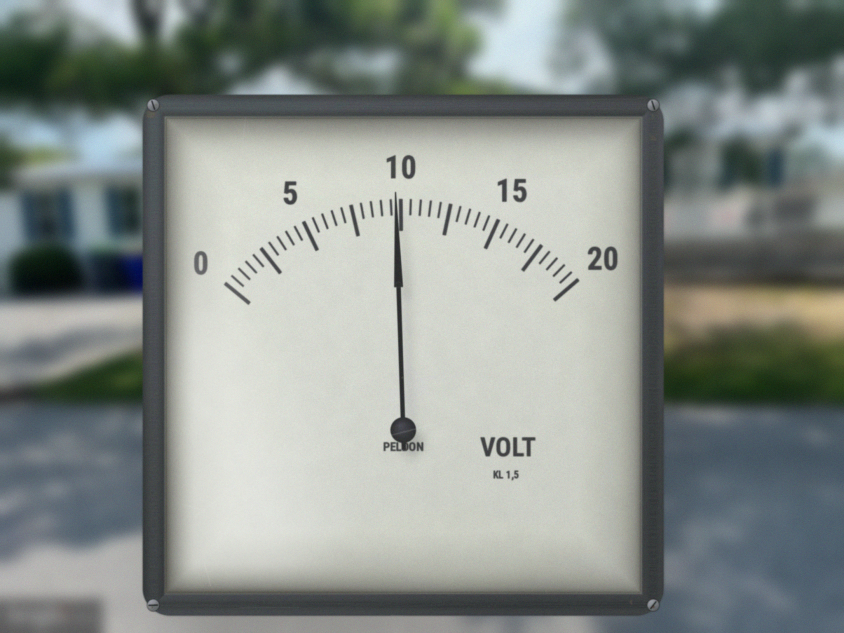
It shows 9.75 (V)
